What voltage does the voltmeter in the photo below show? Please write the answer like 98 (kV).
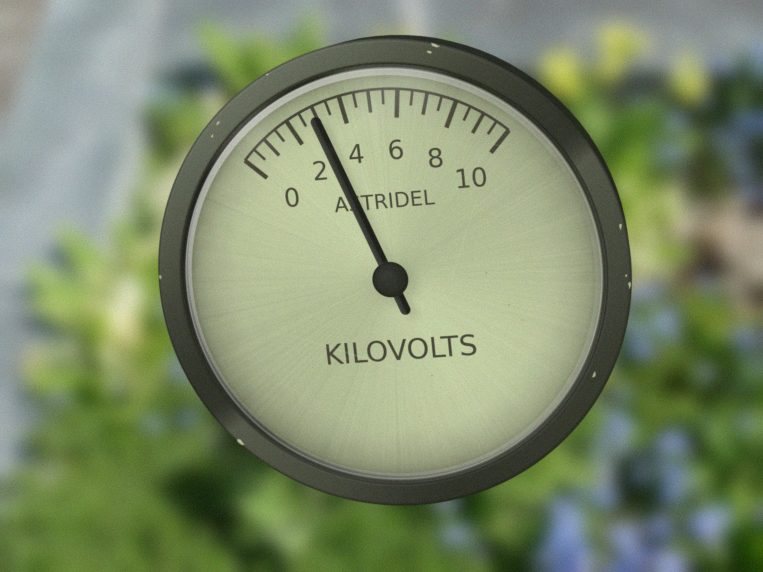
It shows 3 (kV)
